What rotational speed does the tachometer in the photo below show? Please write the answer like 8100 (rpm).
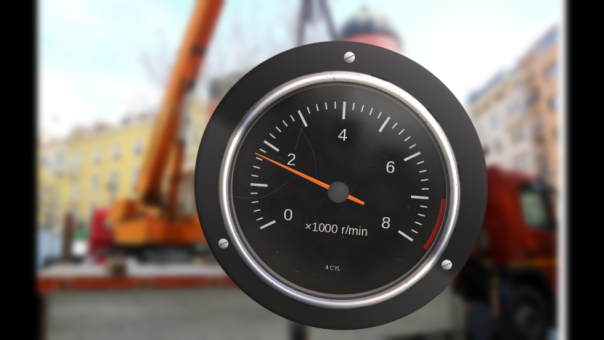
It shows 1700 (rpm)
